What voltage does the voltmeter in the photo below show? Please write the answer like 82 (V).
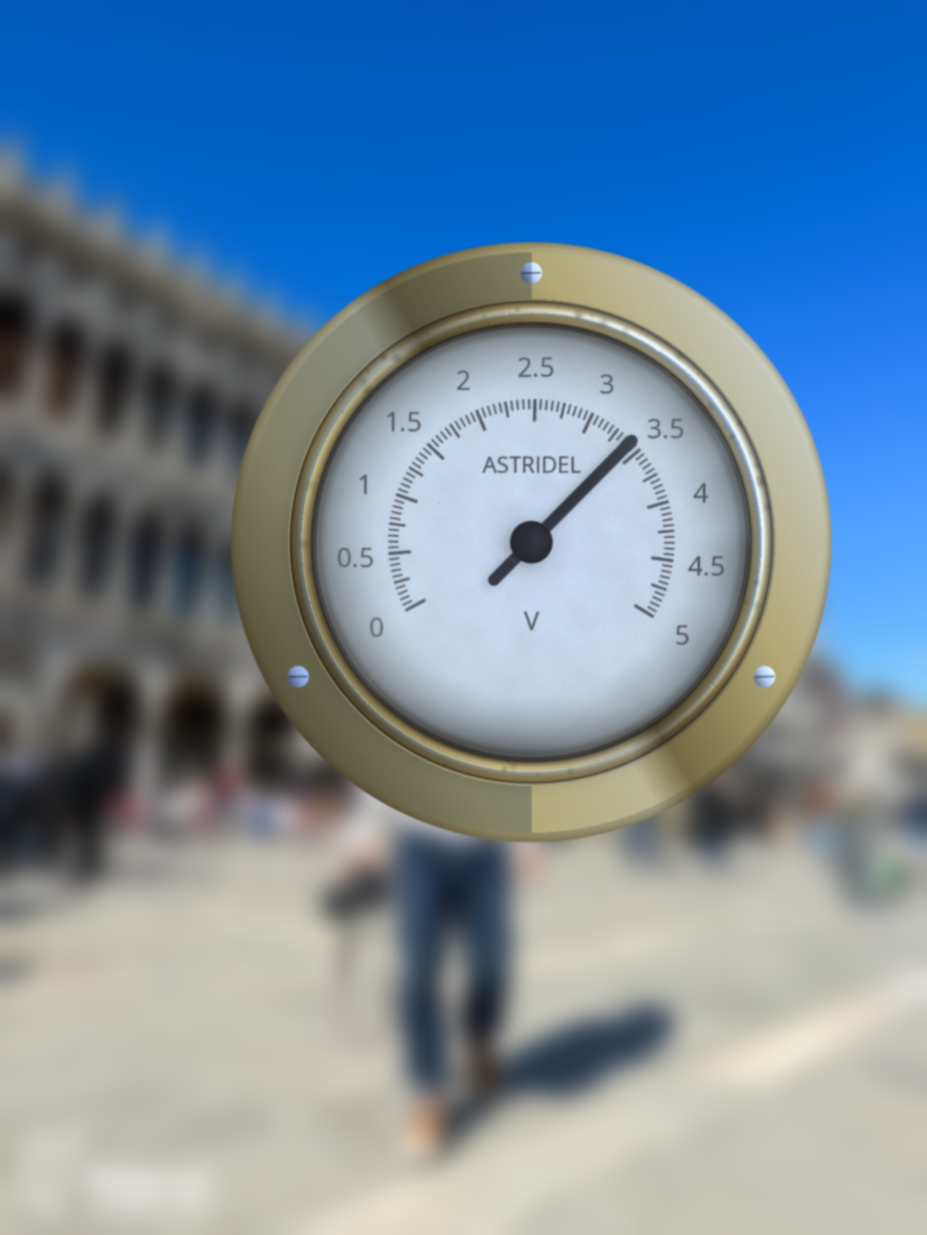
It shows 3.4 (V)
